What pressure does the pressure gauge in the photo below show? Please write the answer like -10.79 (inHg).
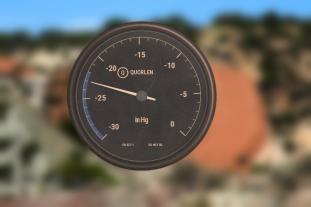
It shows -23 (inHg)
